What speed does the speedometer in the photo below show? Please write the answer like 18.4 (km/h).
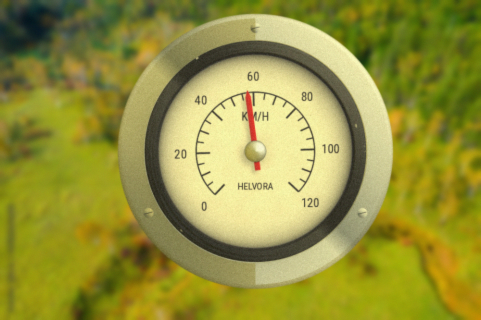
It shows 57.5 (km/h)
